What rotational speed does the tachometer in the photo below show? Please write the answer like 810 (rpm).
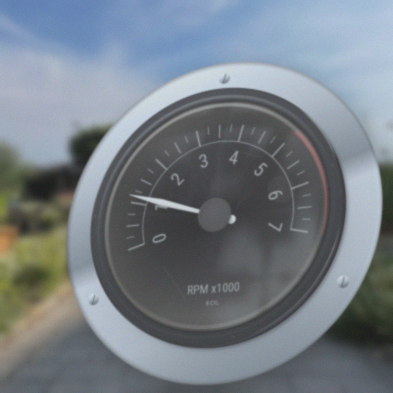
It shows 1125 (rpm)
